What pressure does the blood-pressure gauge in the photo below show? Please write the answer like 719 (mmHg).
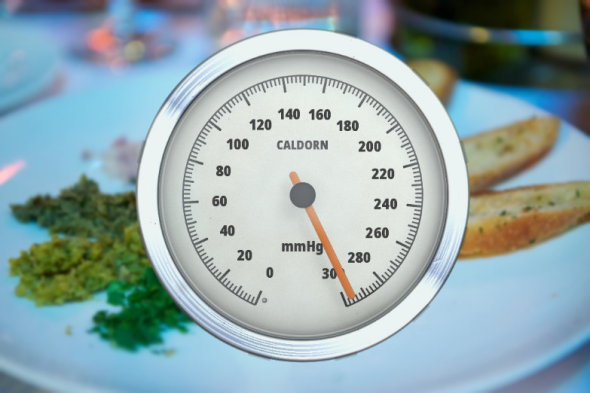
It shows 296 (mmHg)
